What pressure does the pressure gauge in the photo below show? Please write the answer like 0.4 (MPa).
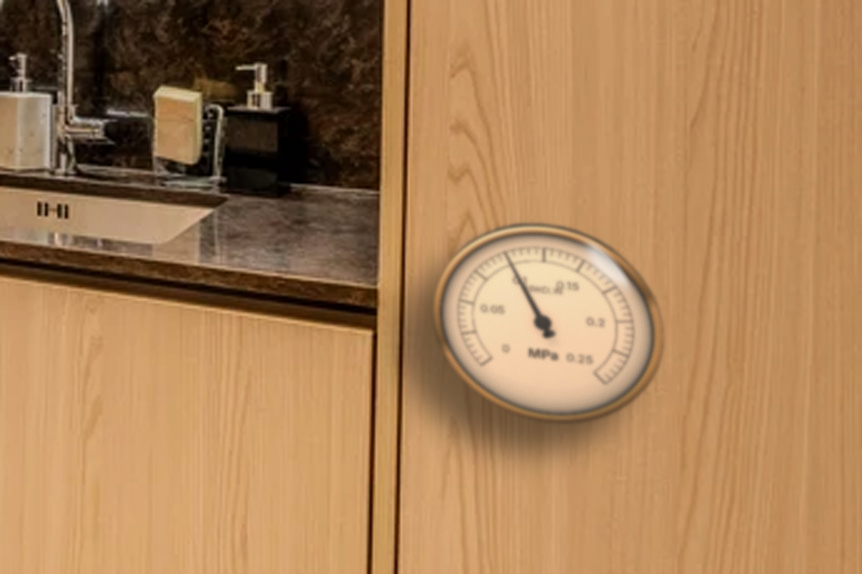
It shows 0.1 (MPa)
